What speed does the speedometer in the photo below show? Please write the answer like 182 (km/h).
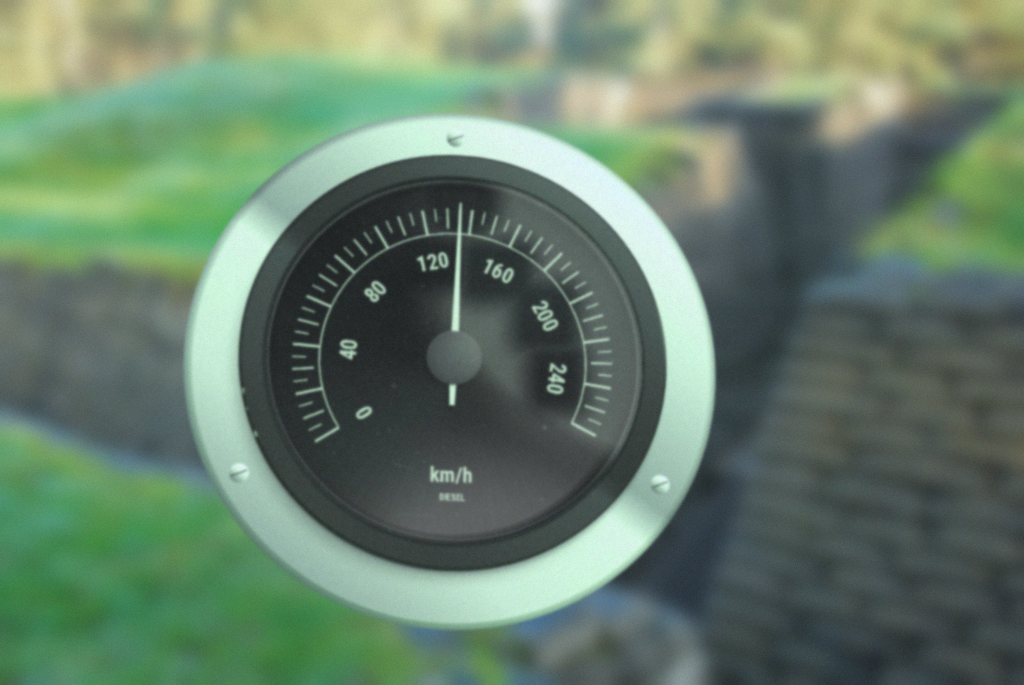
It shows 135 (km/h)
